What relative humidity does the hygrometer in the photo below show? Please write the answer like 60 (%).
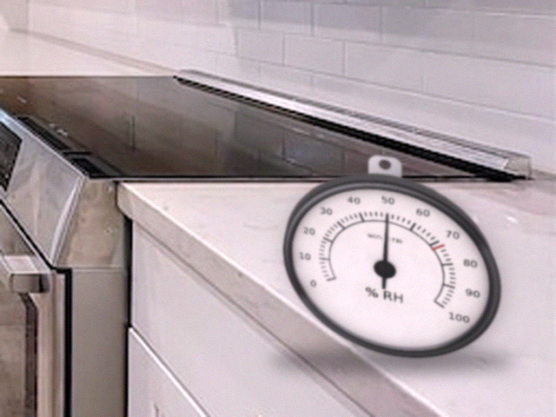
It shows 50 (%)
